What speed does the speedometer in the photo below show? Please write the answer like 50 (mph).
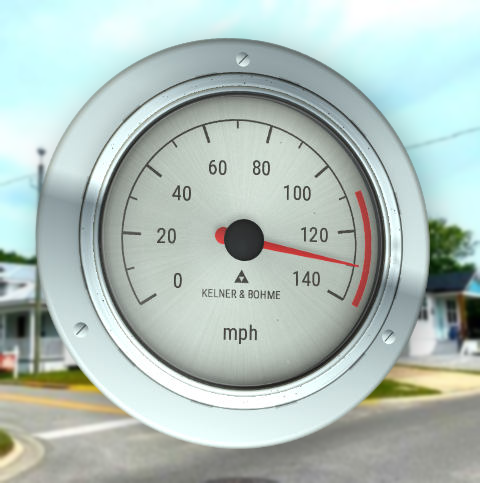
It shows 130 (mph)
